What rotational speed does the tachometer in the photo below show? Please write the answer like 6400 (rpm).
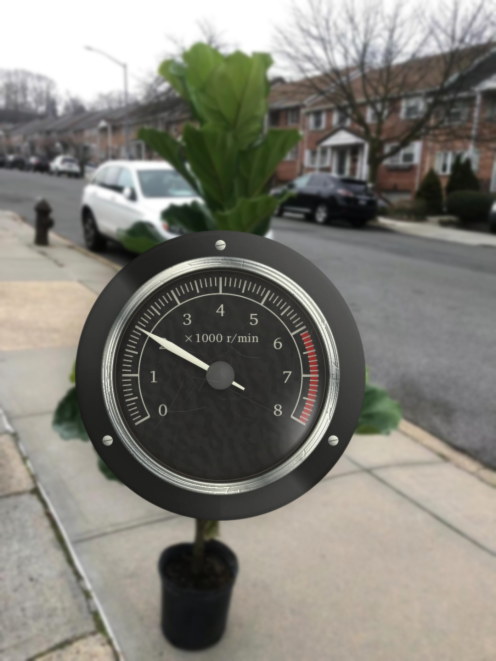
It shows 2000 (rpm)
